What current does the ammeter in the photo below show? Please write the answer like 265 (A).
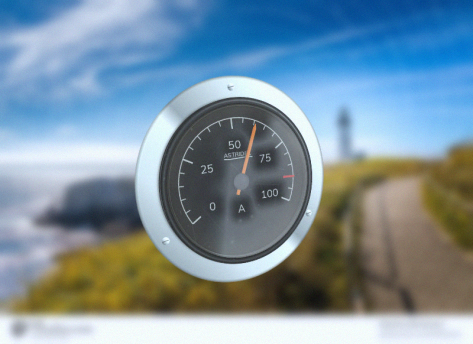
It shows 60 (A)
